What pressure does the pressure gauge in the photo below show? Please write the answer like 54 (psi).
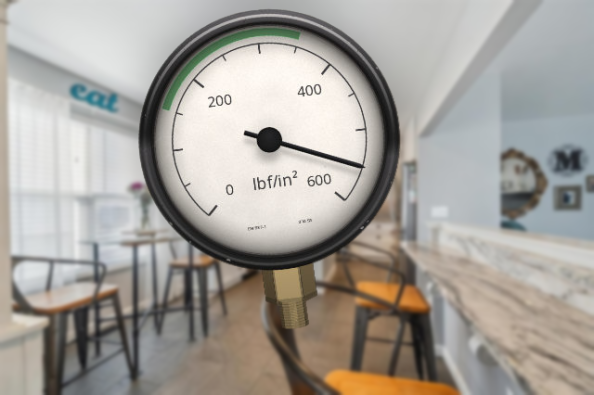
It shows 550 (psi)
